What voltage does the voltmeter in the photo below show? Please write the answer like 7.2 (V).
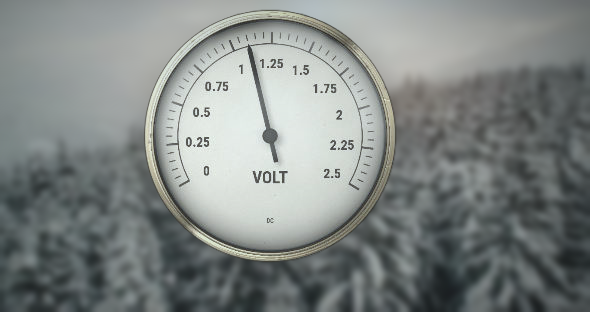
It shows 1.1 (V)
